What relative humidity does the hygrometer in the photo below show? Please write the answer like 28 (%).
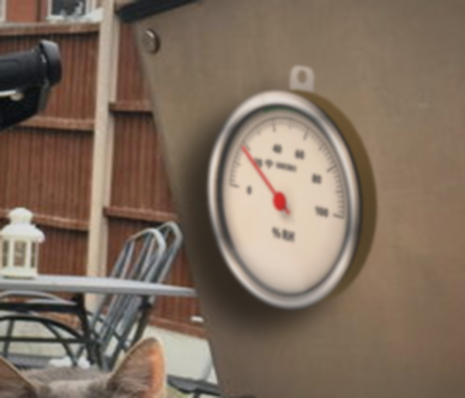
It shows 20 (%)
